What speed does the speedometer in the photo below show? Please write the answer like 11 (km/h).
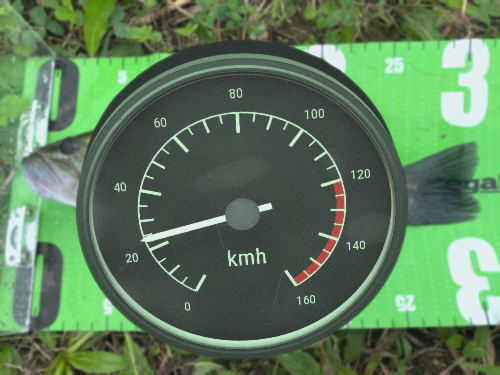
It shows 25 (km/h)
